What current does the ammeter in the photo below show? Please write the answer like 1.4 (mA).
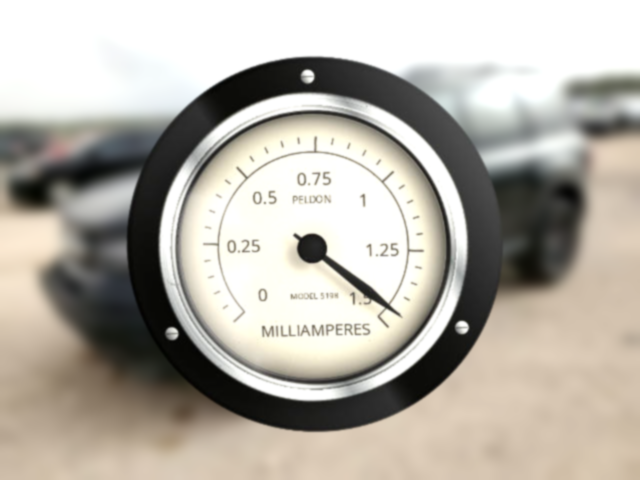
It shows 1.45 (mA)
